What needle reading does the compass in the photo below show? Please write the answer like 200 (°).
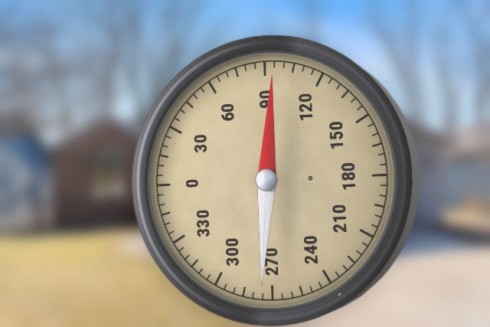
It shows 95 (°)
